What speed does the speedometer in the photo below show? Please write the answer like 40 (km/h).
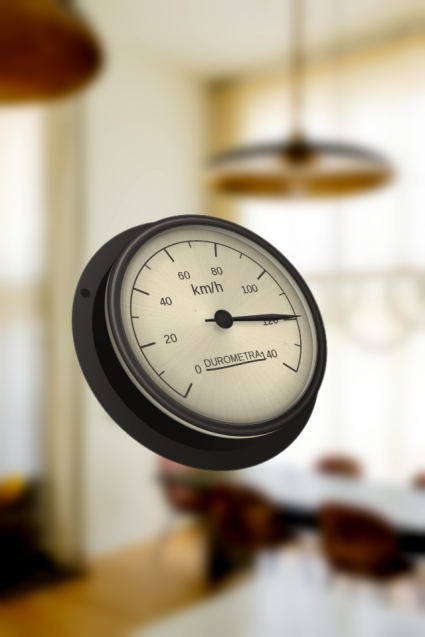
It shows 120 (km/h)
